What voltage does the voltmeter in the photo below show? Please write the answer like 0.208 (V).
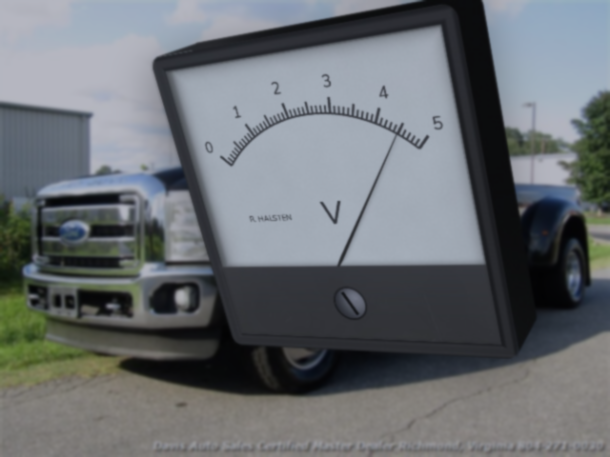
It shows 4.5 (V)
